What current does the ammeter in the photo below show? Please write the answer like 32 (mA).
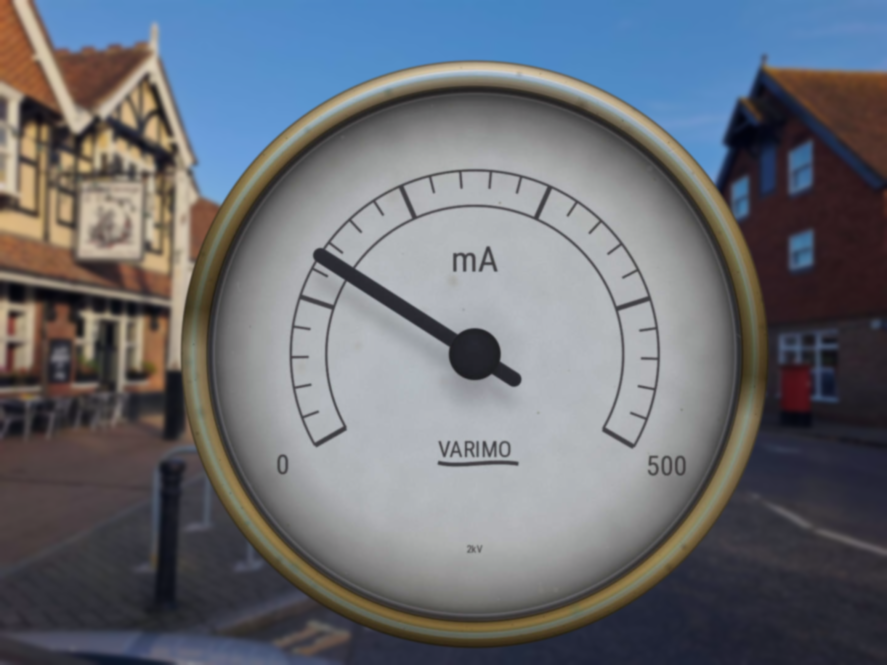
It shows 130 (mA)
